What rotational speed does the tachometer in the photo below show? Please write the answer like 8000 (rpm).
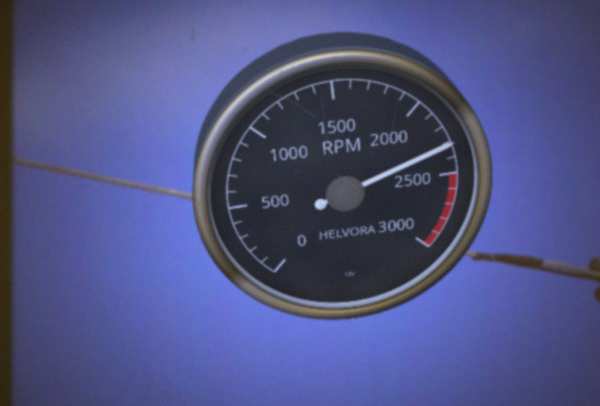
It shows 2300 (rpm)
